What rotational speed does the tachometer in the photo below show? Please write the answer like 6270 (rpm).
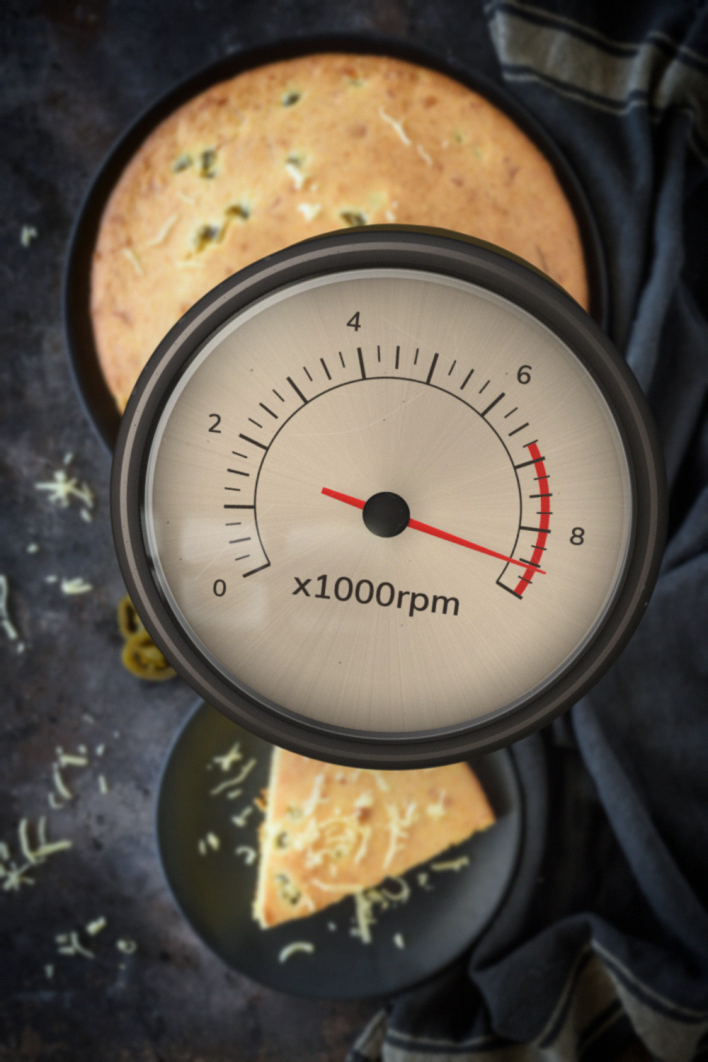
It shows 8500 (rpm)
